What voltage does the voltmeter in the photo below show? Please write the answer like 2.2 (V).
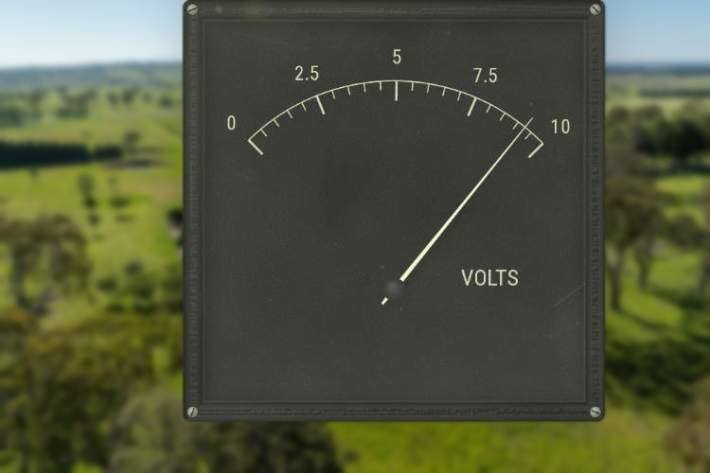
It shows 9.25 (V)
